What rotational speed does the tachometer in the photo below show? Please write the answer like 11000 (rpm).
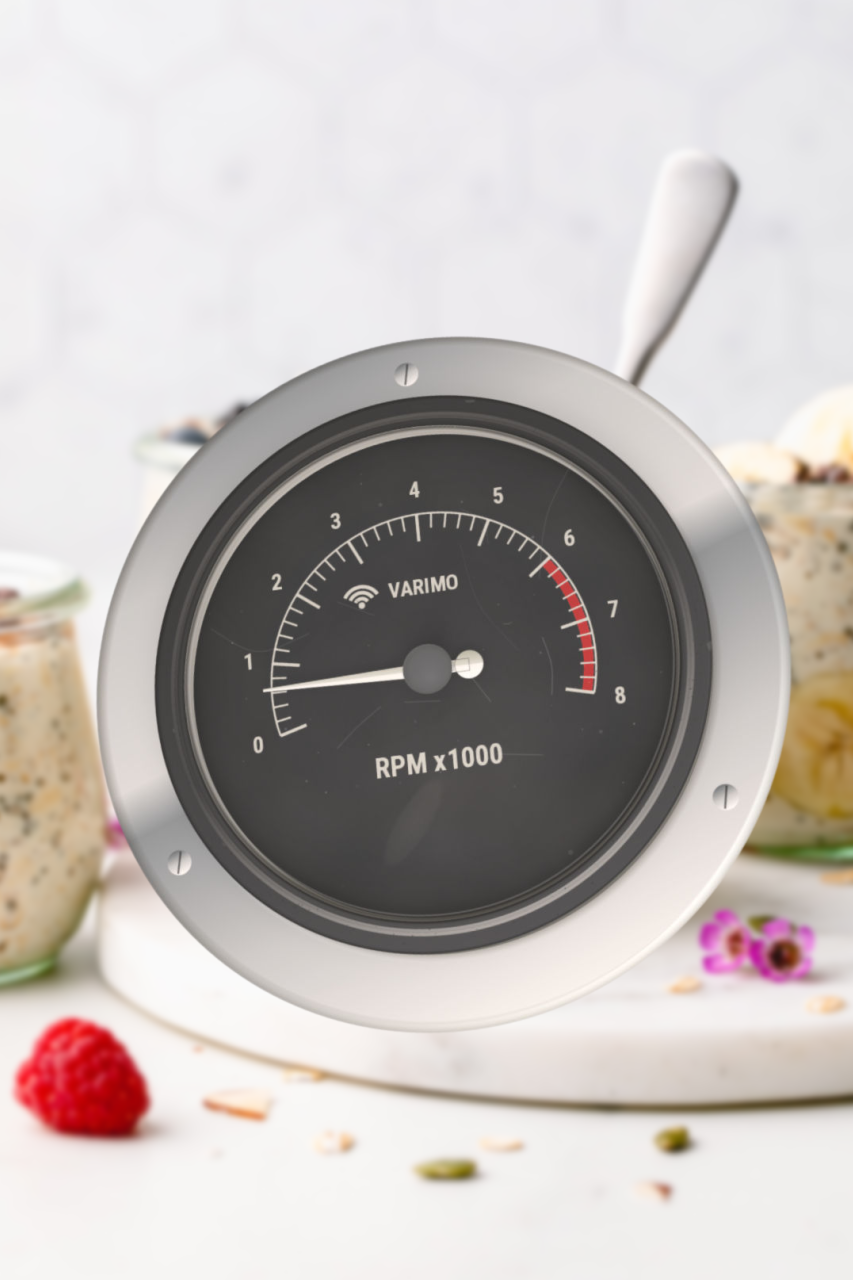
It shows 600 (rpm)
